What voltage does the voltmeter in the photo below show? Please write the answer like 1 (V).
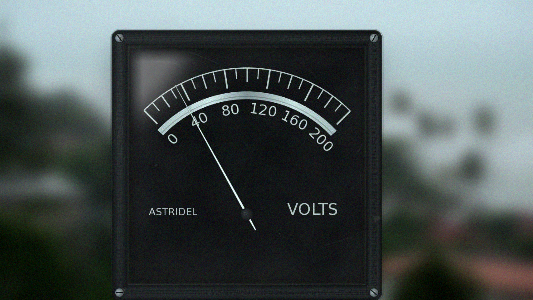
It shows 35 (V)
